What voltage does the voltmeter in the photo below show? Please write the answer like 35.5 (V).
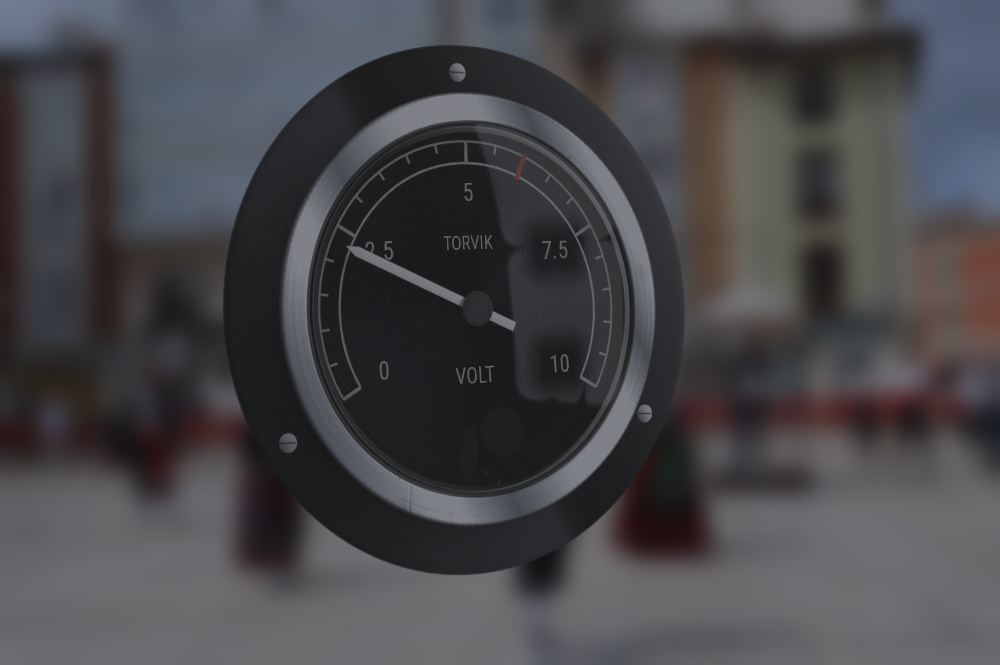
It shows 2.25 (V)
